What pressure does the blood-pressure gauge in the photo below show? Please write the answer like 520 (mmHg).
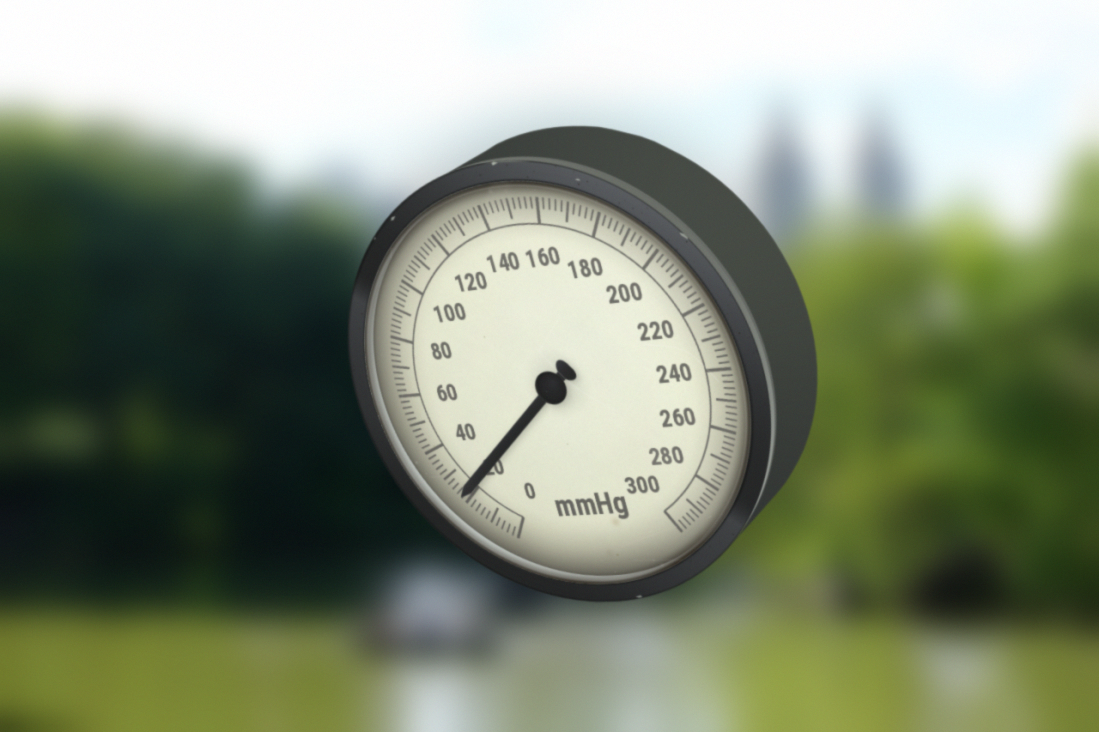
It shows 22 (mmHg)
